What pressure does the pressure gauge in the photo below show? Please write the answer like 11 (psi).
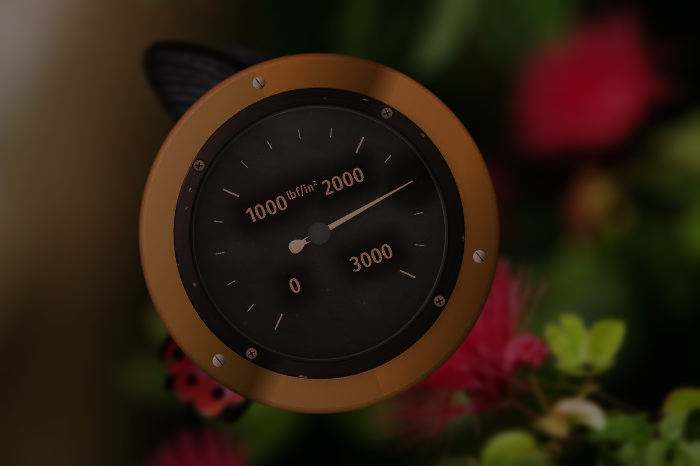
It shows 2400 (psi)
